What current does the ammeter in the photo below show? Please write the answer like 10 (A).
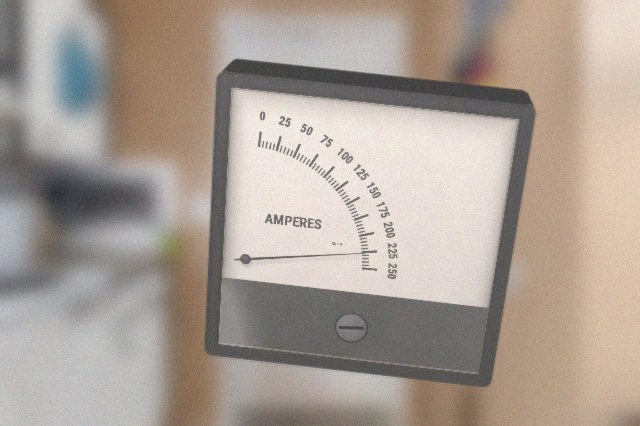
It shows 225 (A)
